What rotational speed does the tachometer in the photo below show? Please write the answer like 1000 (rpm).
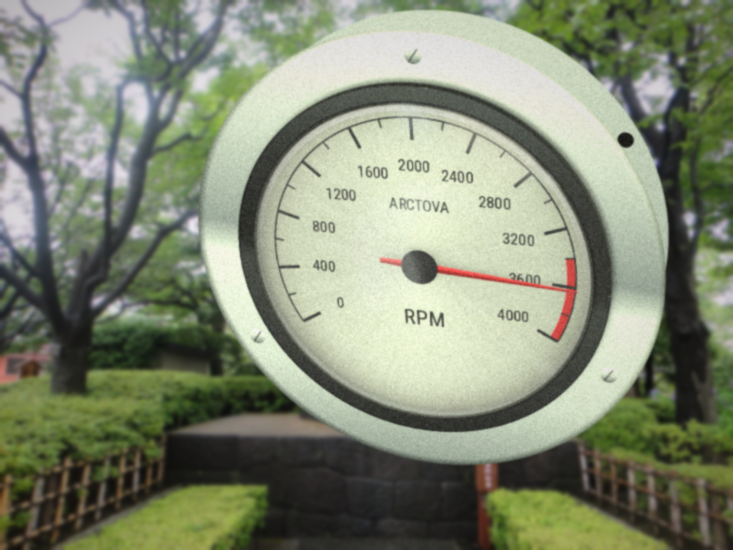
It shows 3600 (rpm)
